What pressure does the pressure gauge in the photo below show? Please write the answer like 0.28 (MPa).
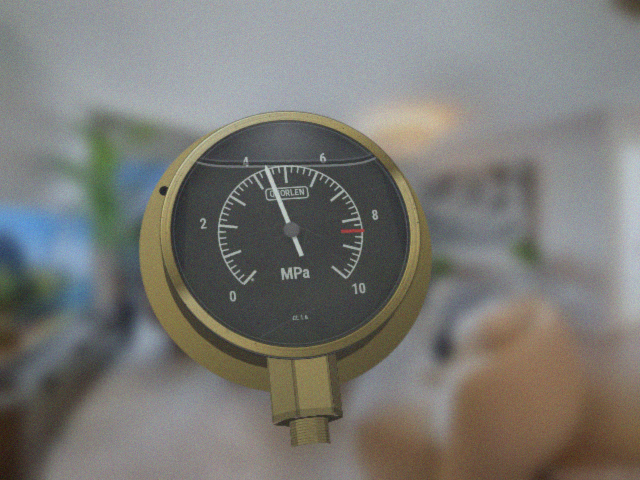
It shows 4.4 (MPa)
